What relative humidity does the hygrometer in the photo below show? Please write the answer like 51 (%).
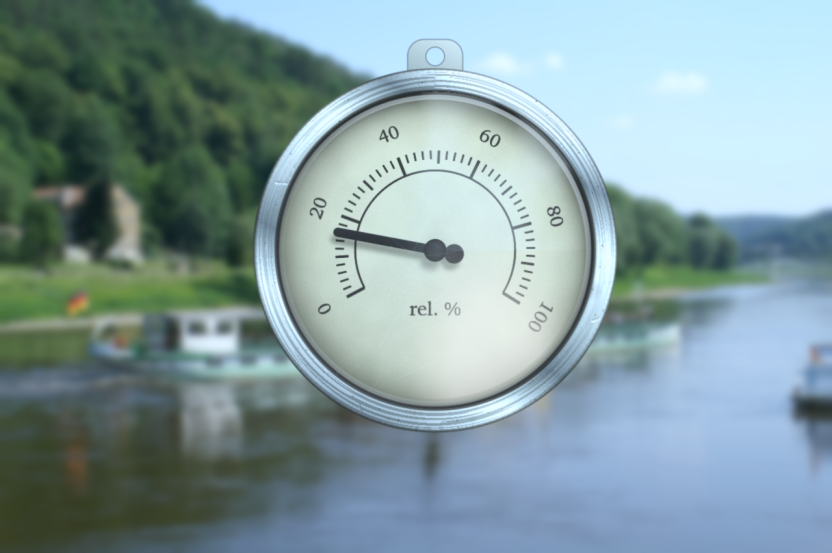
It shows 16 (%)
